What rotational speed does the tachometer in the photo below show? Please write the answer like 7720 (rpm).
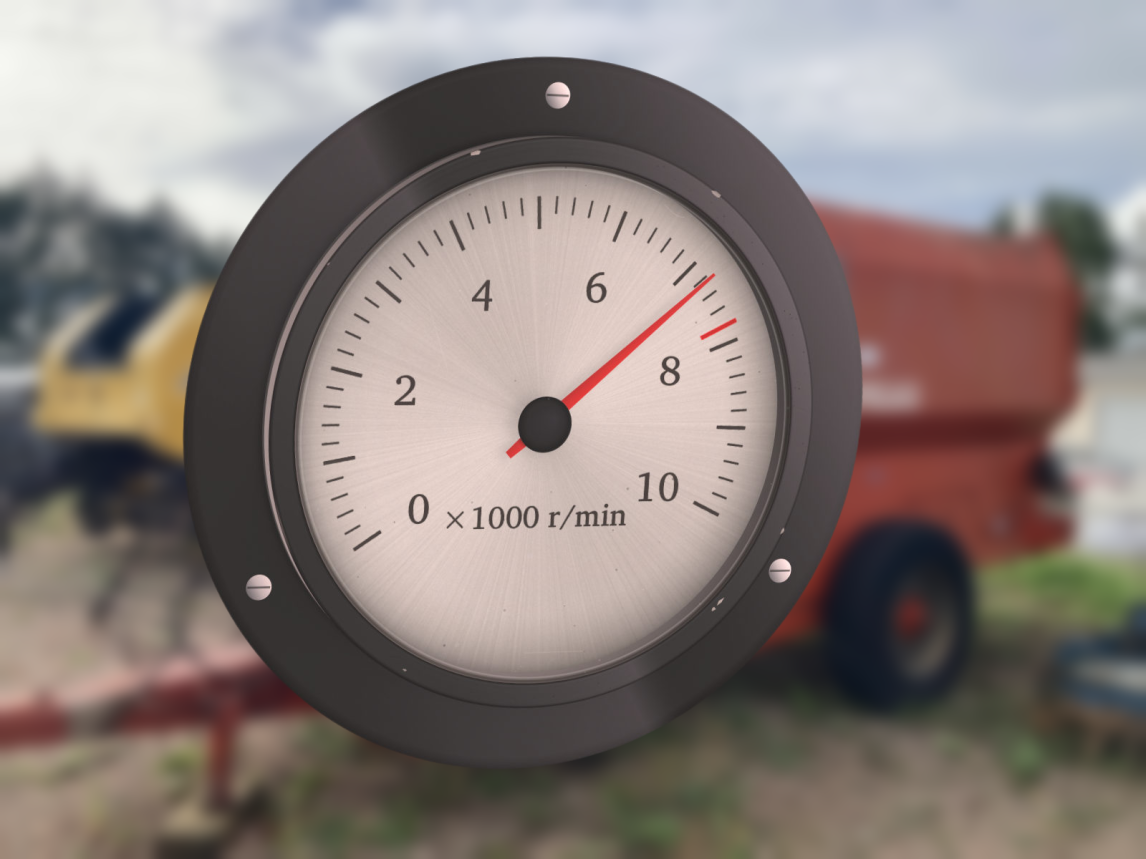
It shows 7200 (rpm)
